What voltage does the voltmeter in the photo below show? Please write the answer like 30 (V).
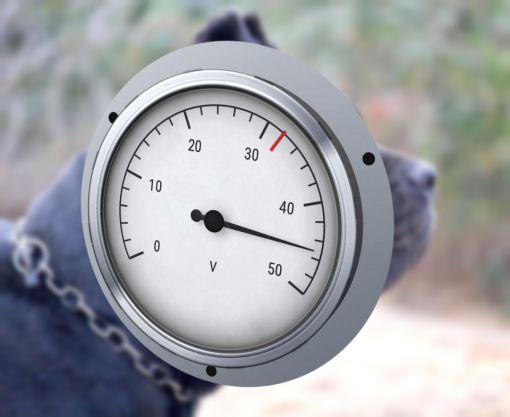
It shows 45 (V)
